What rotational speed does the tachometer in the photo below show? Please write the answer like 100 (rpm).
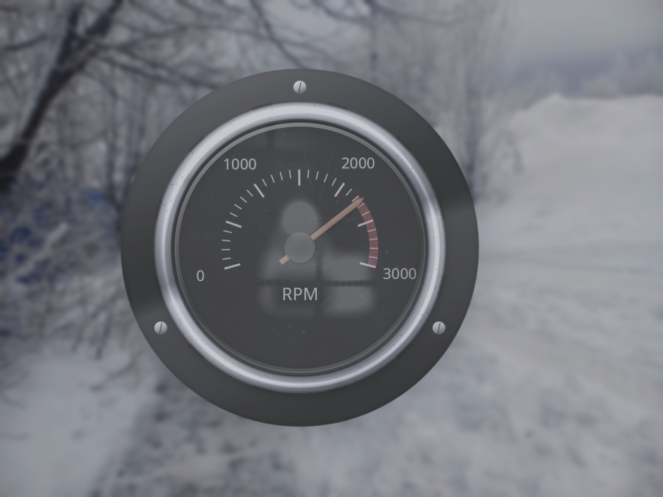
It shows 2250 (rpm)
